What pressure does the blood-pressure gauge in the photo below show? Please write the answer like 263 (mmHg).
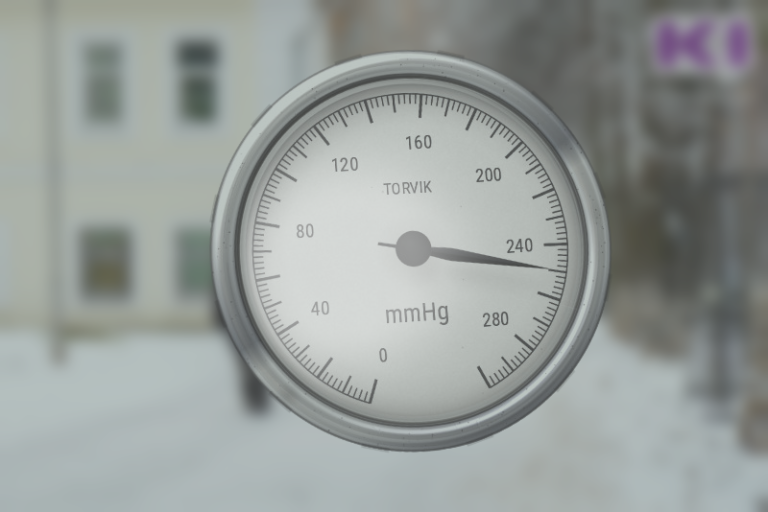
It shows 250 (mmHg)
